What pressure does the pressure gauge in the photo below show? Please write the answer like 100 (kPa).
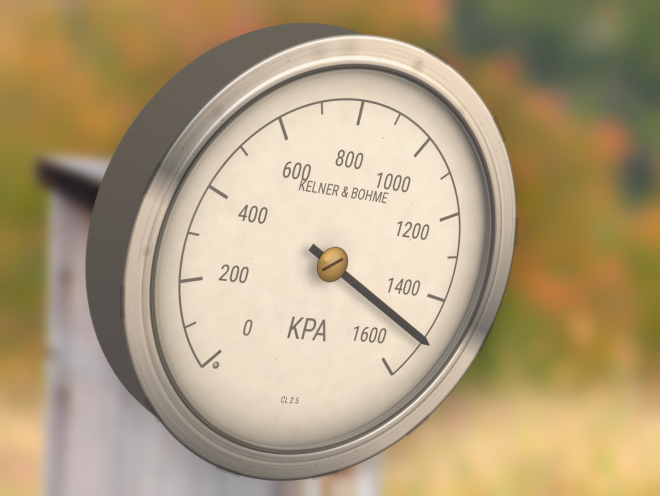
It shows 1500 (kPa)
